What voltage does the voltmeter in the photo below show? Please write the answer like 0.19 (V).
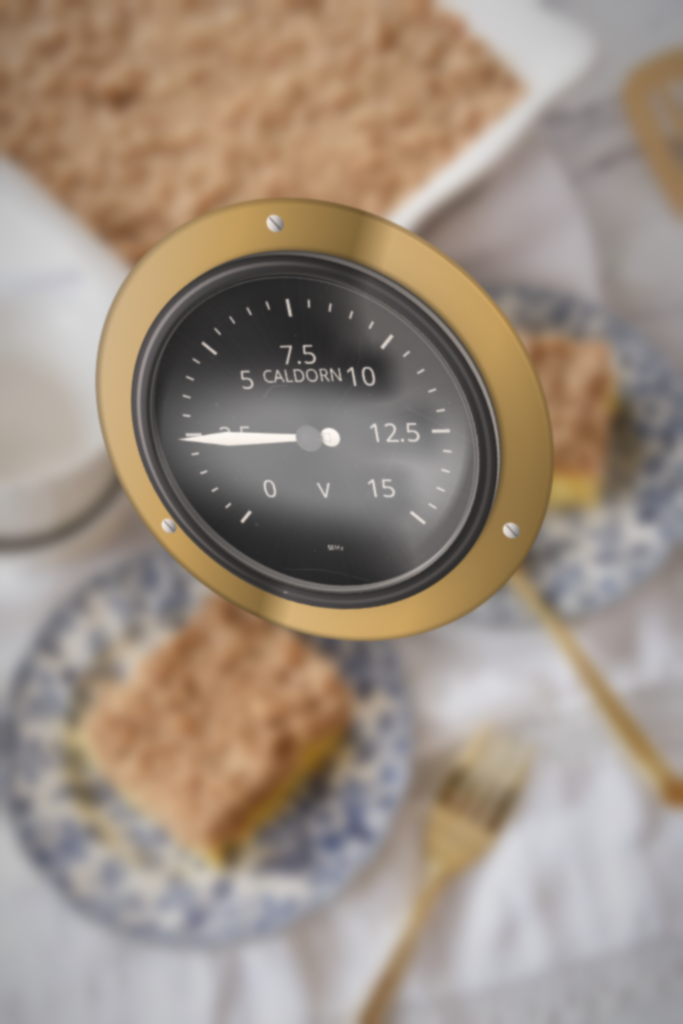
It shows 2.5 (V)
